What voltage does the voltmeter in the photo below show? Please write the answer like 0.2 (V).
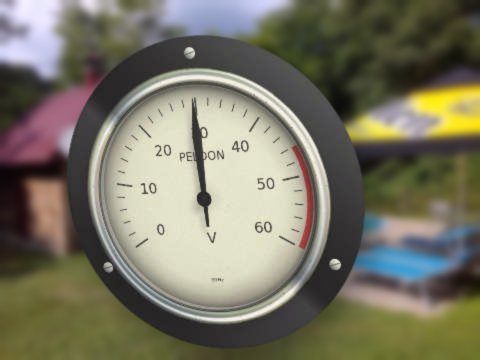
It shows 30 (V)
